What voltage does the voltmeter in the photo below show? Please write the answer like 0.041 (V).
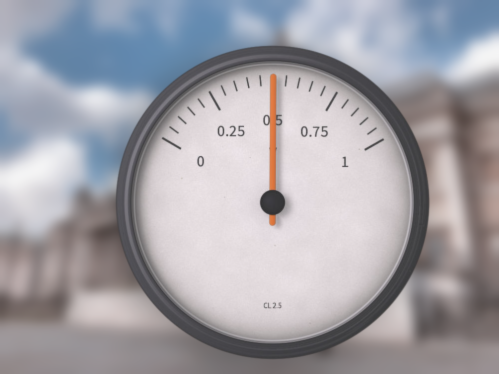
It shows 0.5 (V)
